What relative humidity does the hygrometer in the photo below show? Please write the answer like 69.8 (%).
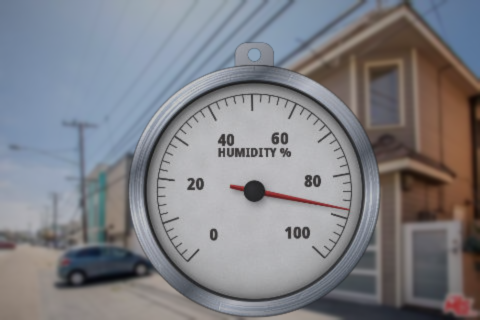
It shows 88 (%)
